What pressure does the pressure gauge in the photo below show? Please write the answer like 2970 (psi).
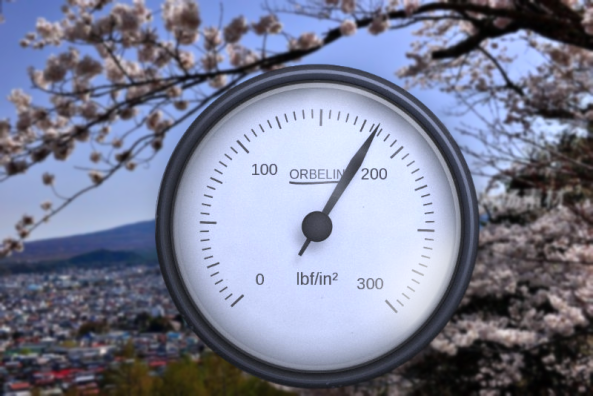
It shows 182.5 (psi)
